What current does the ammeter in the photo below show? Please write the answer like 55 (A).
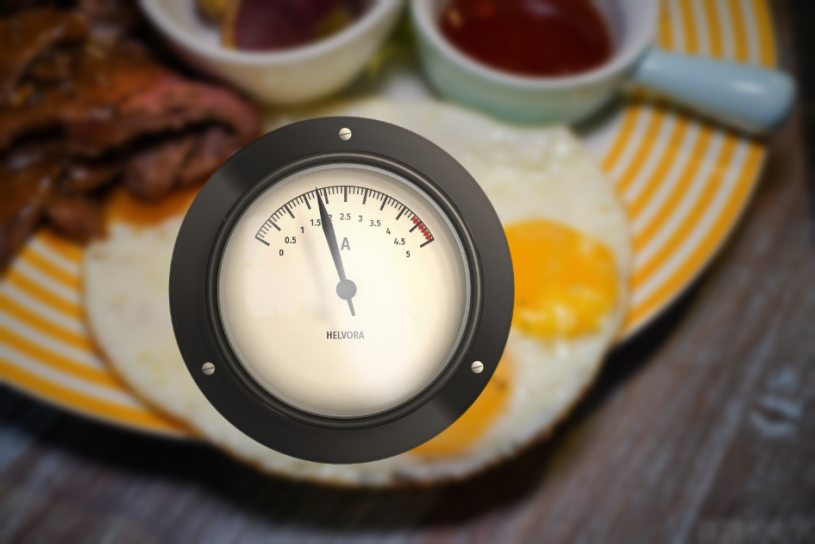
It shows 1.8 (A)
